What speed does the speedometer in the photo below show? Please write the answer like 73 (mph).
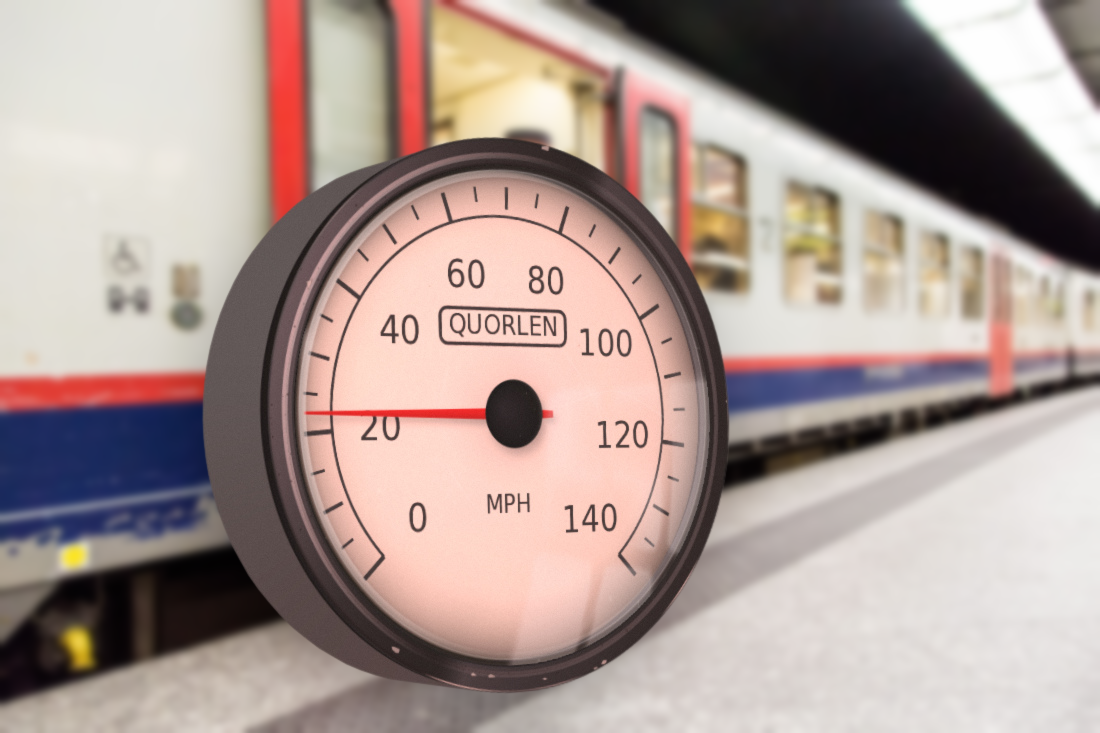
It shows 22.5 (mph)
